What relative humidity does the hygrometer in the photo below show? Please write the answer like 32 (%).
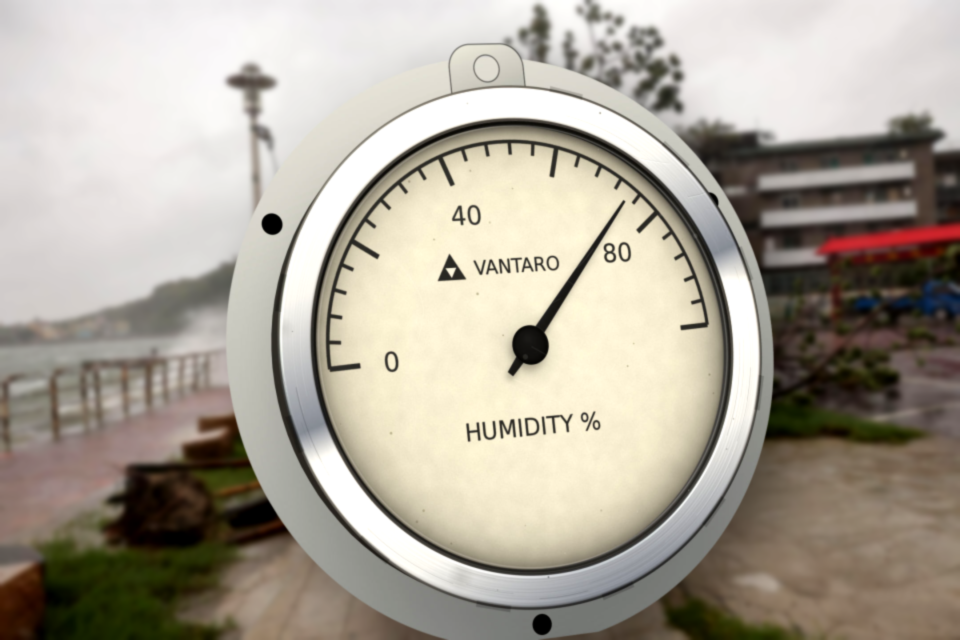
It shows 74 (%)
